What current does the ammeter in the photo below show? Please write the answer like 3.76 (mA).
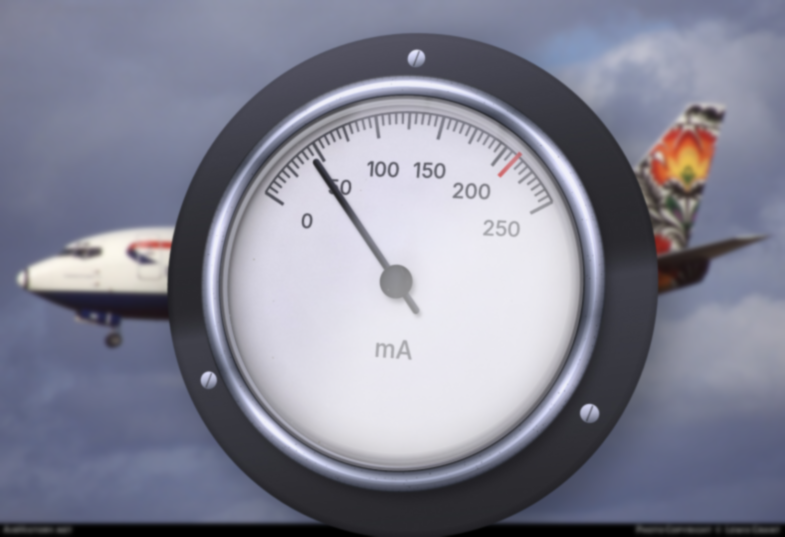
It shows 45 (mA)
